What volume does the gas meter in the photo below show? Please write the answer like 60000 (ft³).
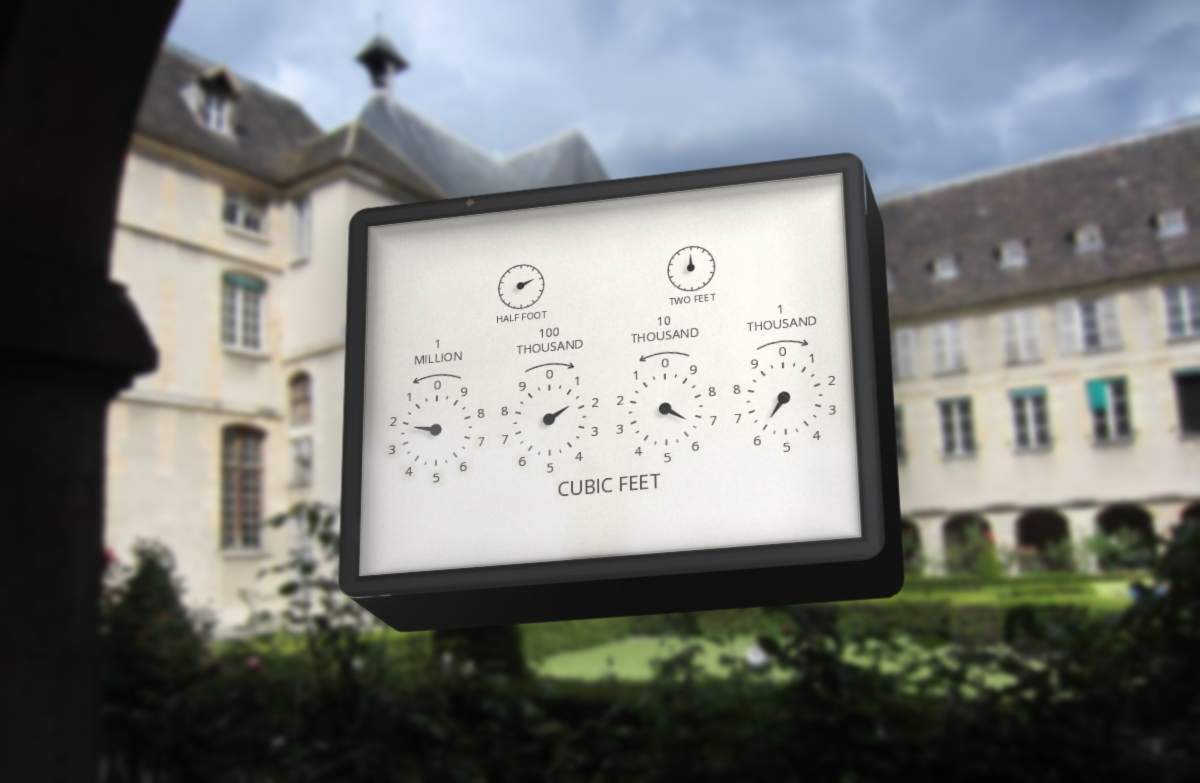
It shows 216600 (ft³)
